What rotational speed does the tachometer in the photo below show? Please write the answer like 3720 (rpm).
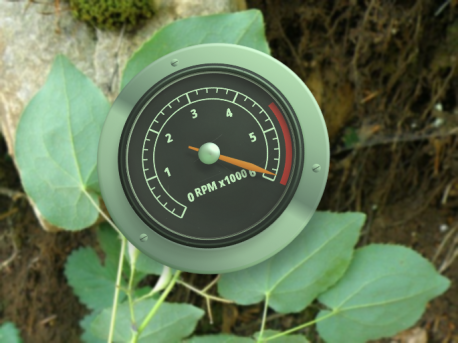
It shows 5900 (rpm)
